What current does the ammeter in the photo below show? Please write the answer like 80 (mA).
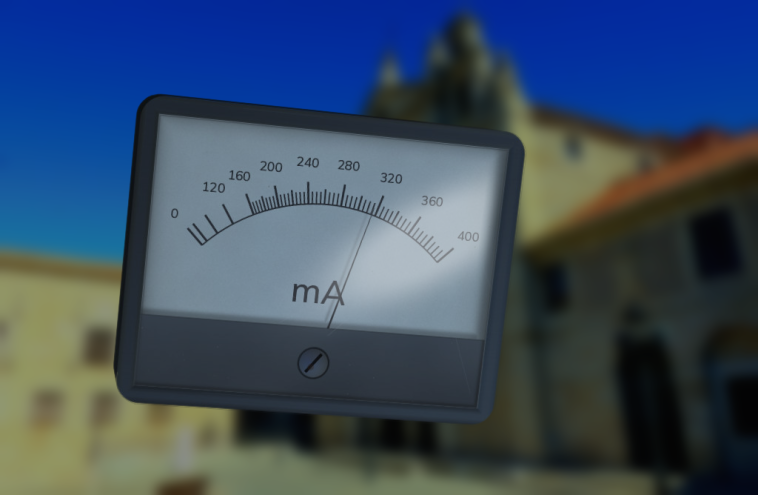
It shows 315 (mA)
